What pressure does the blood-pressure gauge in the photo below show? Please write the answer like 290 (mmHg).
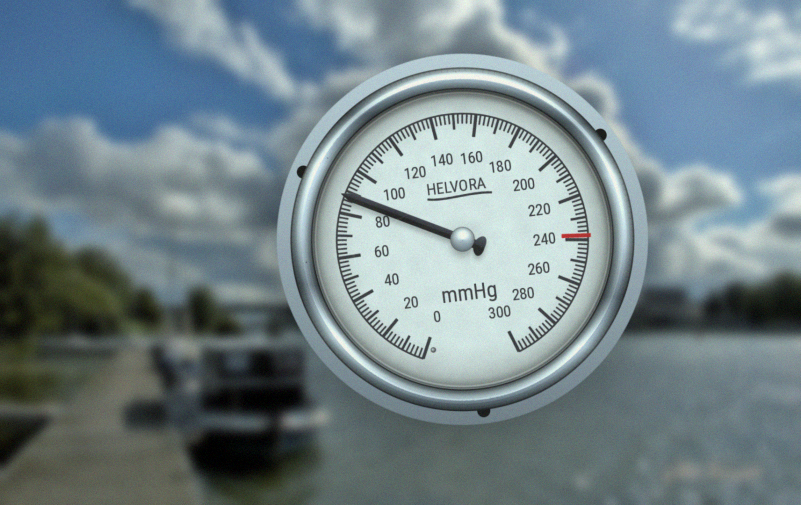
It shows 88 (mmHg)
